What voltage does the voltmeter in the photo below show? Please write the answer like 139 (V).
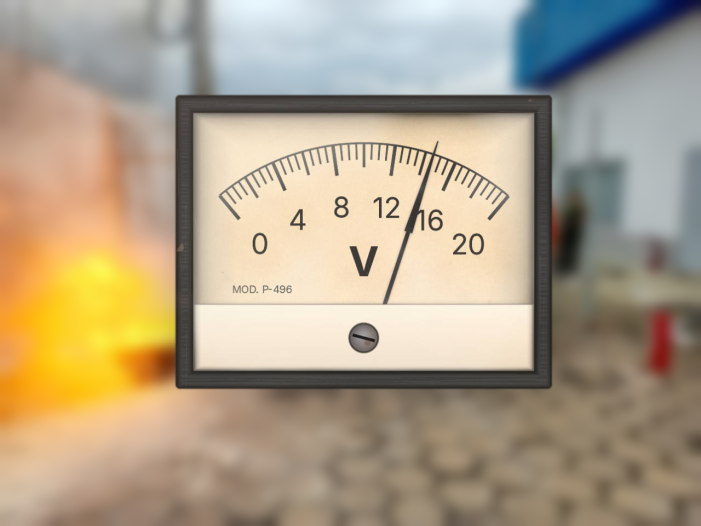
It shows 14.5 (V)
